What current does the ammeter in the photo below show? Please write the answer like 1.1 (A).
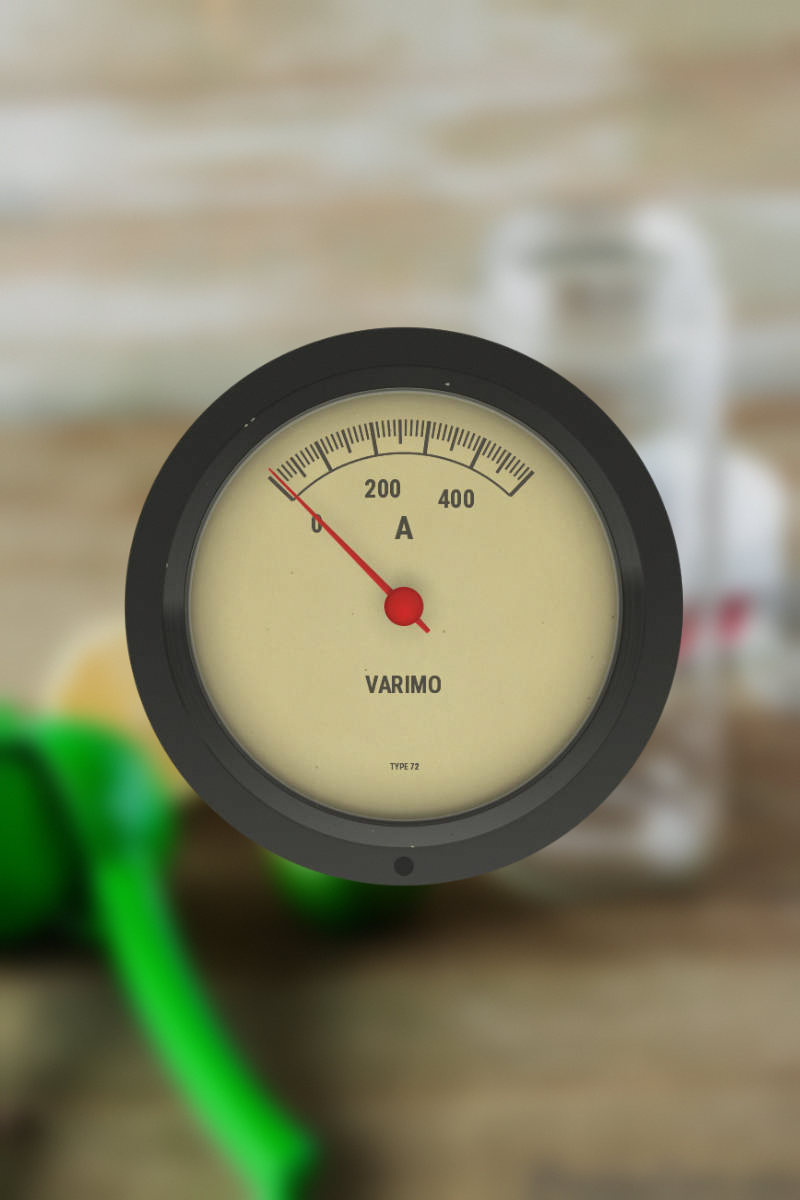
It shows 10 (A)
